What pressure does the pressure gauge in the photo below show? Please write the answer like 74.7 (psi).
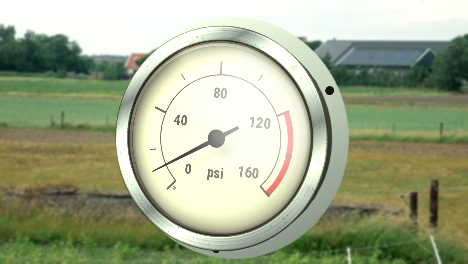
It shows 10 (psi)
